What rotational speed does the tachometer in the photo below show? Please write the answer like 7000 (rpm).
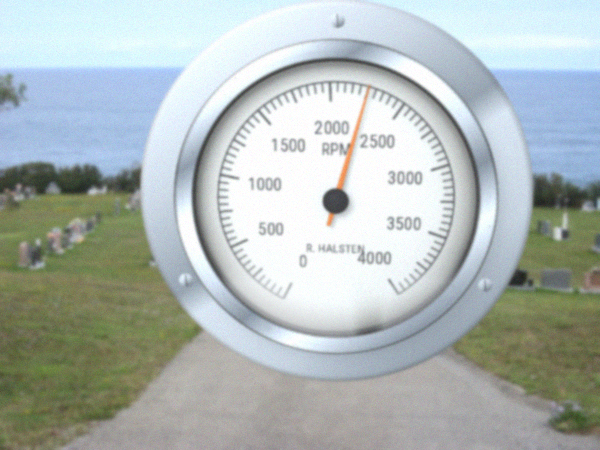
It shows 2250 (rpm)
